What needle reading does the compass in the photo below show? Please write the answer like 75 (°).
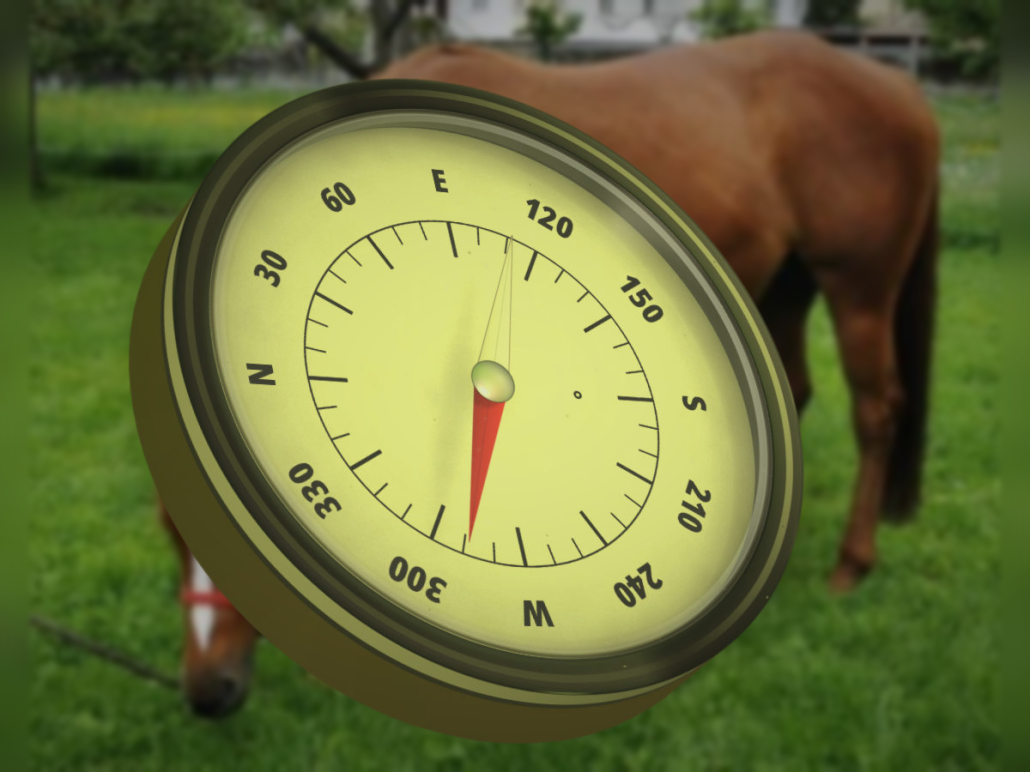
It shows 290 (°)
